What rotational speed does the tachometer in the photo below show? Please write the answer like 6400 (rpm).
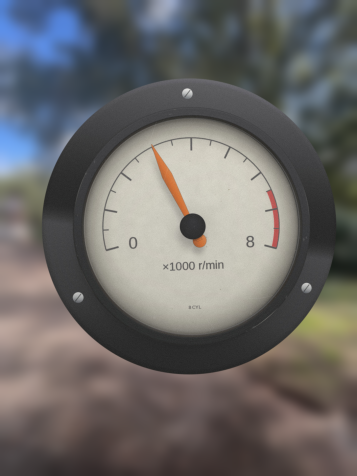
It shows 3000 (rpm)
